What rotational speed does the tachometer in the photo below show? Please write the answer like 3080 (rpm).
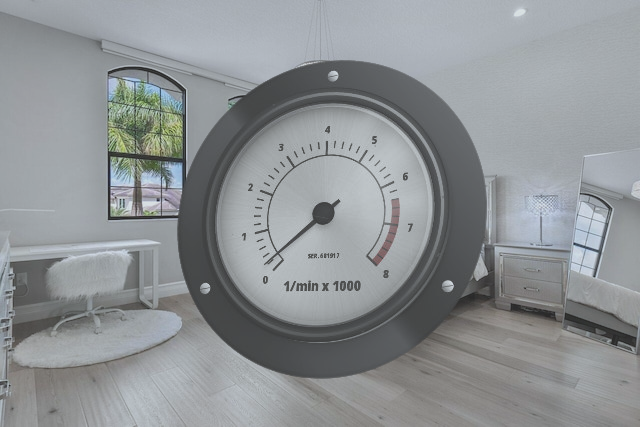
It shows 200 (rpm)
